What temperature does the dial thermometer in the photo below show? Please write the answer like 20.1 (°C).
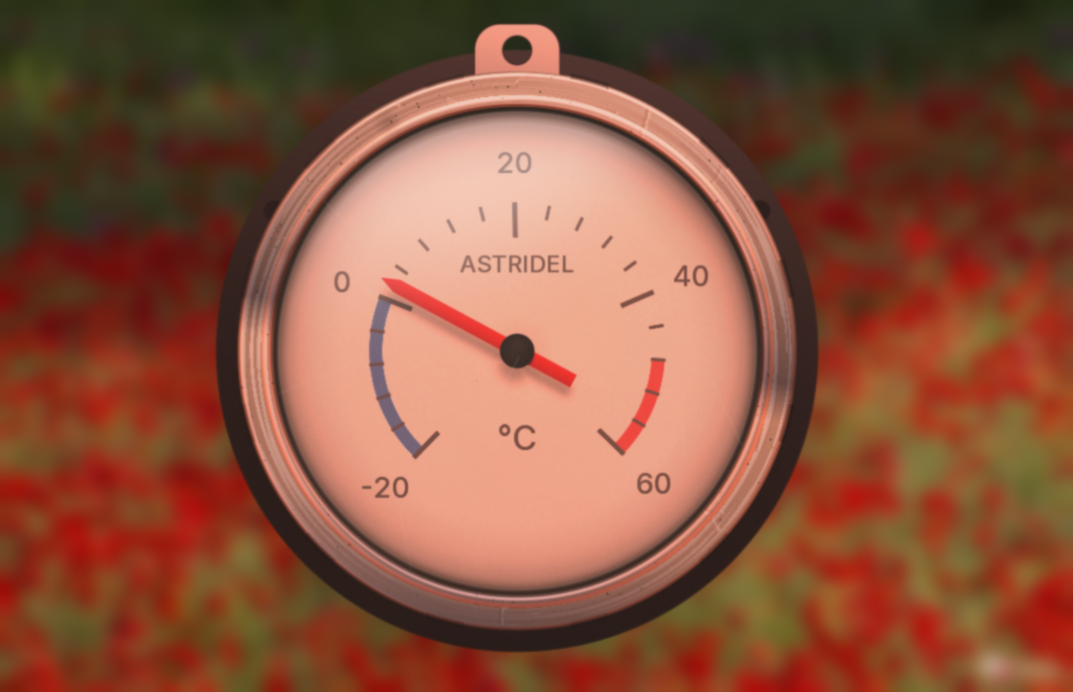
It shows 2 (°C)
